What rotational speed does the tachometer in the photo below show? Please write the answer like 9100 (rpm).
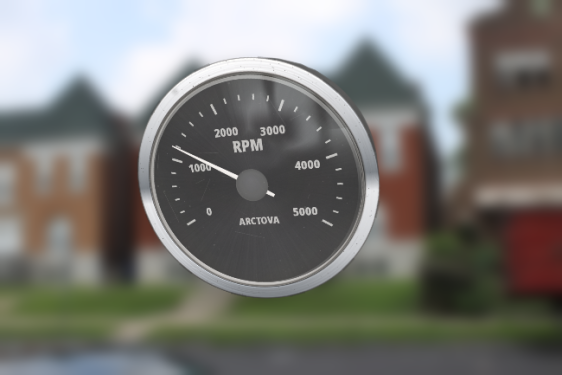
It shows 1200 (rpm)
